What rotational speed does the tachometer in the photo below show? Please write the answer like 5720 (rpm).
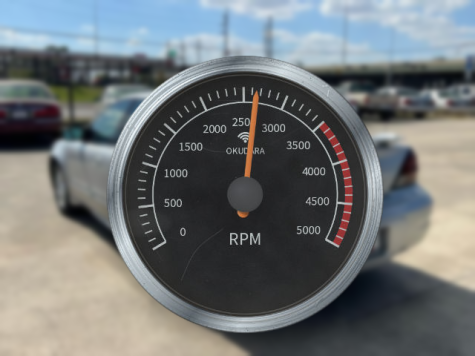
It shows 2650 (rpm)
